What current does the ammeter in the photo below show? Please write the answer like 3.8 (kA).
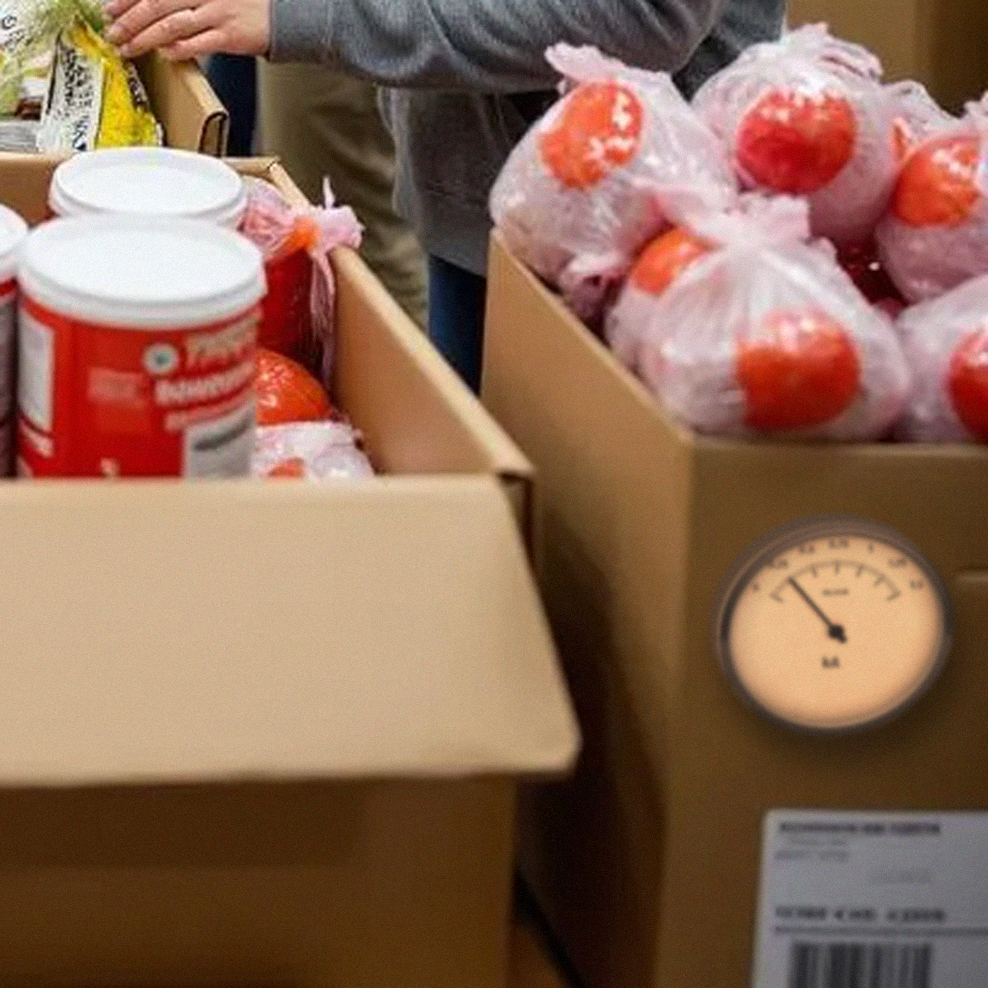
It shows 0.25 (kA)
